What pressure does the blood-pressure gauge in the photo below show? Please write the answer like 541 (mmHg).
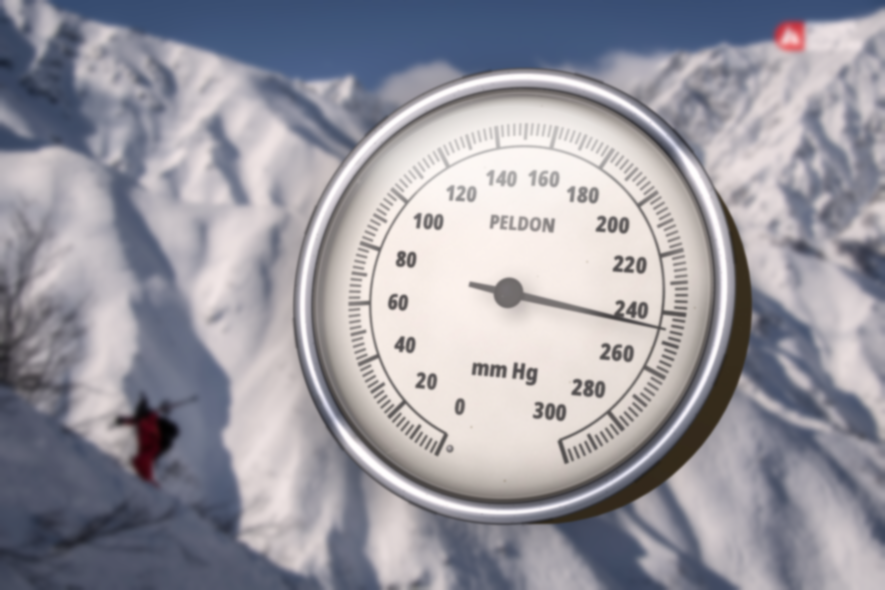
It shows 246 (mmHg)
